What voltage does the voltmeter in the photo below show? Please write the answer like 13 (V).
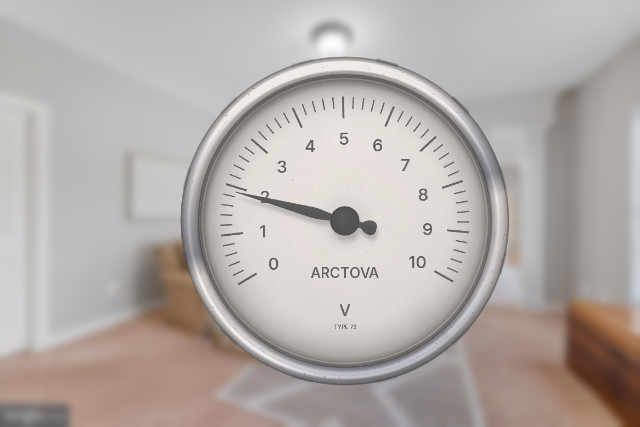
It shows 1.9 (V)
